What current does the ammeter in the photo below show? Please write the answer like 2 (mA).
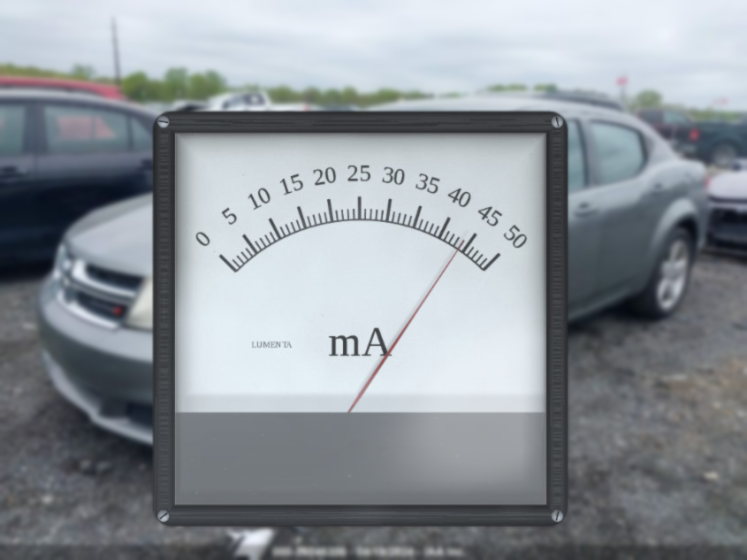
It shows 44 (mA)
